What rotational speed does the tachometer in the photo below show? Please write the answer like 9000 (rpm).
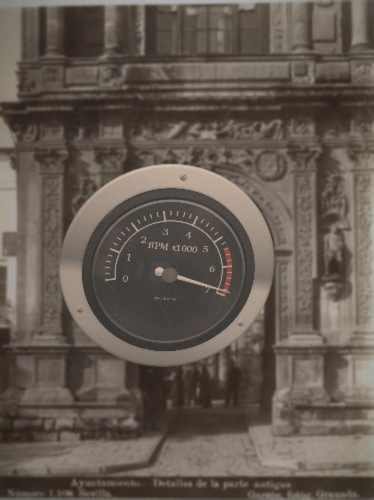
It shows 6800 (rpm)
